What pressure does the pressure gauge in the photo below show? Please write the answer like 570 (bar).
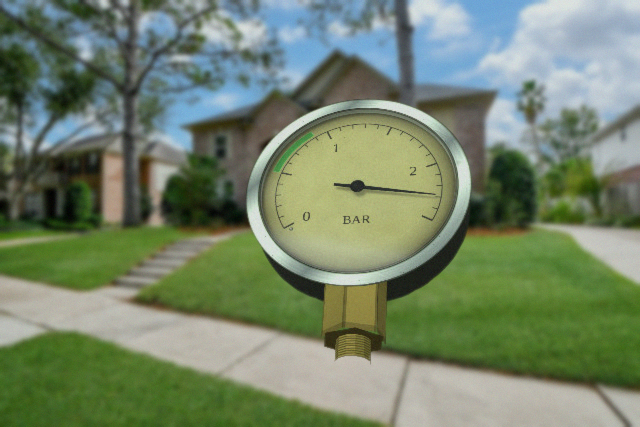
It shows 2.3 (bar)
